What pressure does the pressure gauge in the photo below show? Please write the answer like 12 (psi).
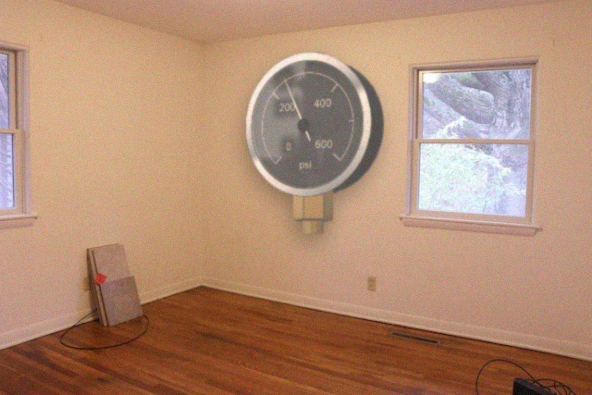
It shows 250 (psi)
